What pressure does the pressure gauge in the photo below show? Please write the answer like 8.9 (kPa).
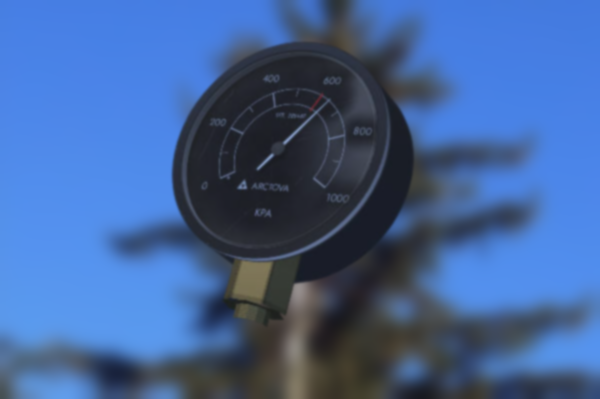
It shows 650 (kPa)
